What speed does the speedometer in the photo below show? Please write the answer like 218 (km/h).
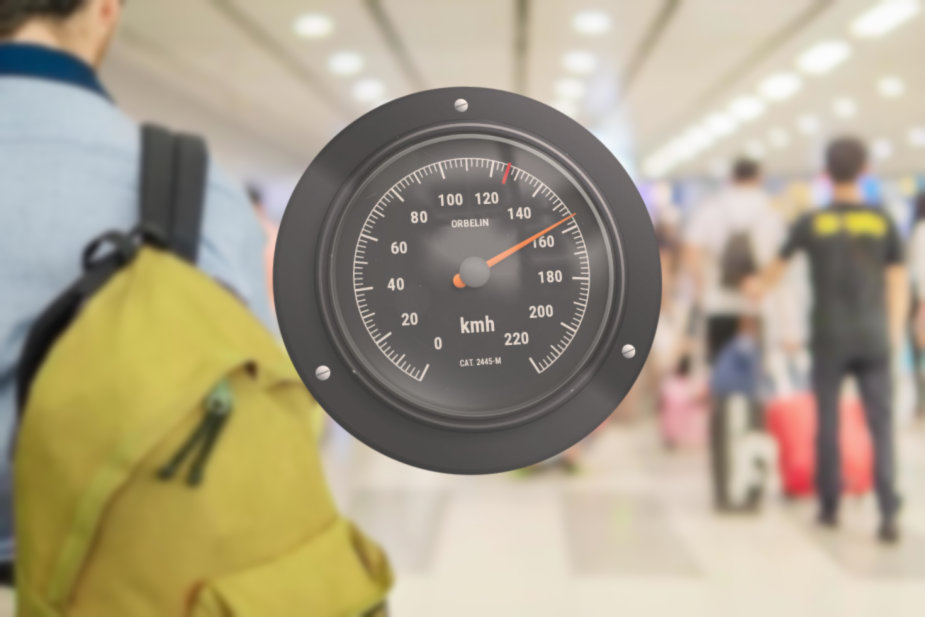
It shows 156 (km/h)
